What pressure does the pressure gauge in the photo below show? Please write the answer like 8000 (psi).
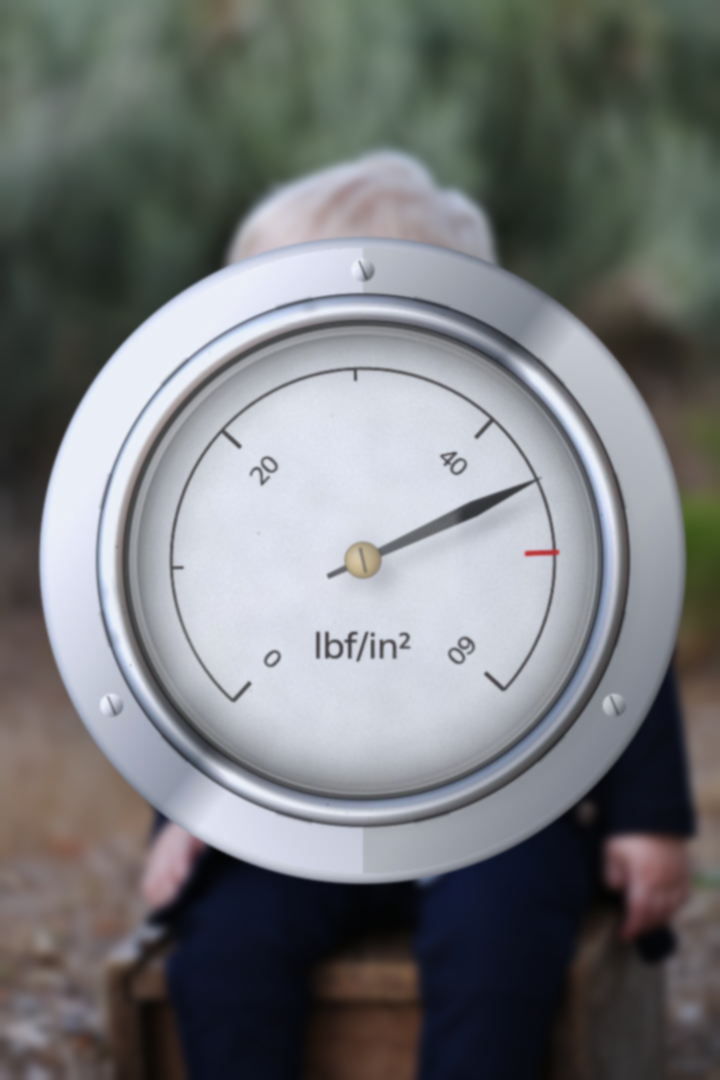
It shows 45 (psi)
